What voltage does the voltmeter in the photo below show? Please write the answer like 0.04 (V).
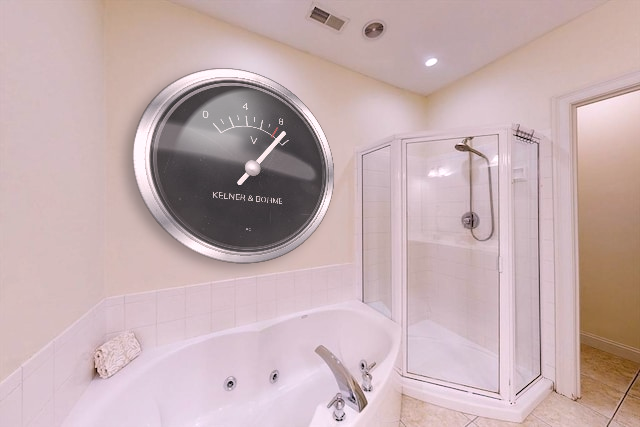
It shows 9 (V)
